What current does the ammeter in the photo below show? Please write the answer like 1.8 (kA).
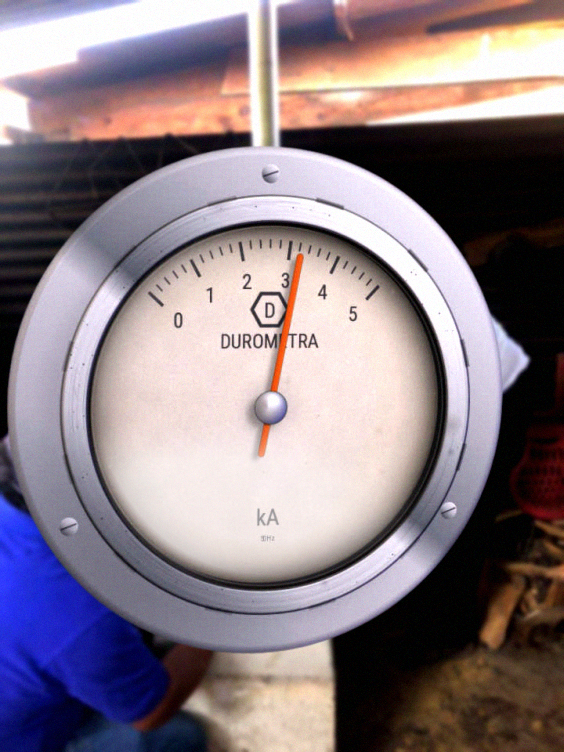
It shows 3.2 (kA)
